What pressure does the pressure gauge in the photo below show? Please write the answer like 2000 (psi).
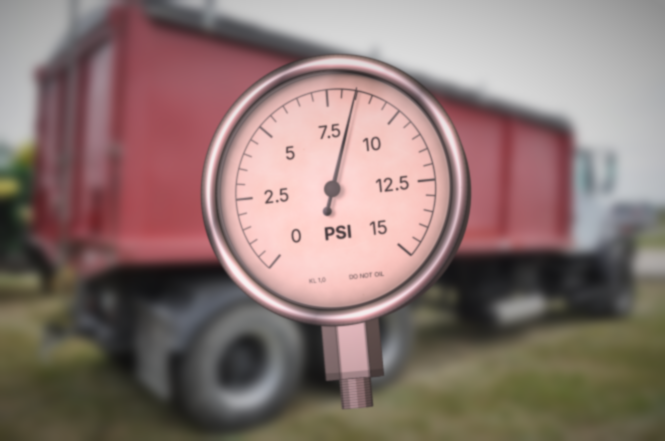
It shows 8.5 (psi)
